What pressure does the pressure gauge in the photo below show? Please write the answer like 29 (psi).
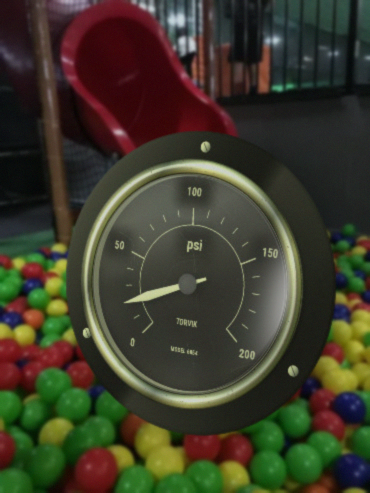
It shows 20 (psi)
